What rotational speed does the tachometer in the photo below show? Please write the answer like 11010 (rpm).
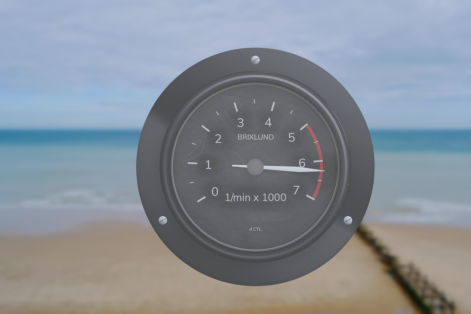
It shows 6250 (rpm)
